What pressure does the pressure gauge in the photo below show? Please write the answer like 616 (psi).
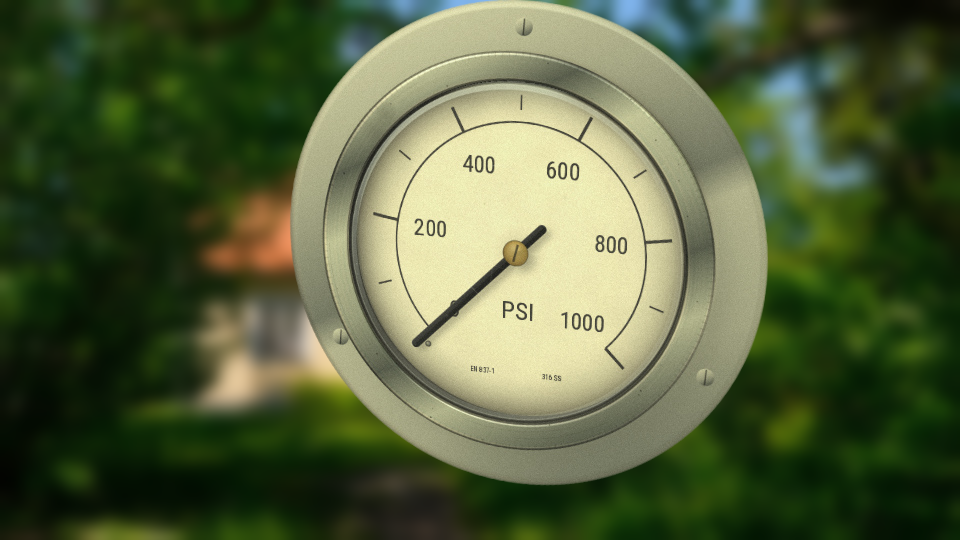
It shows 0 (psi)
